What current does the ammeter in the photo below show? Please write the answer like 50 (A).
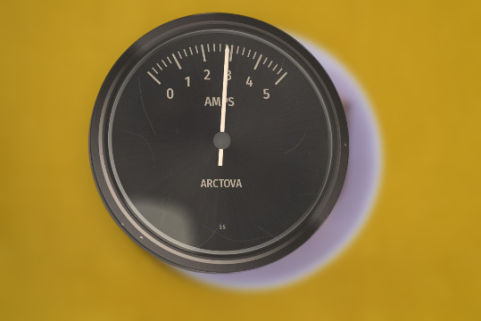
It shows 2.8 (A)
